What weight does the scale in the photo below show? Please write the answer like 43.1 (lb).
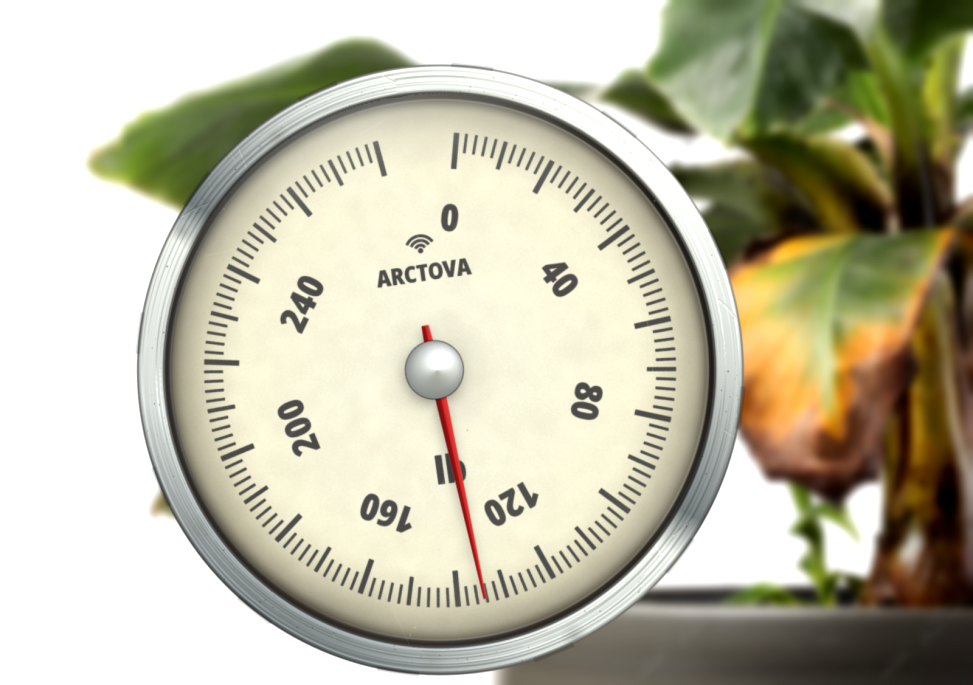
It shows 134 (lb)
